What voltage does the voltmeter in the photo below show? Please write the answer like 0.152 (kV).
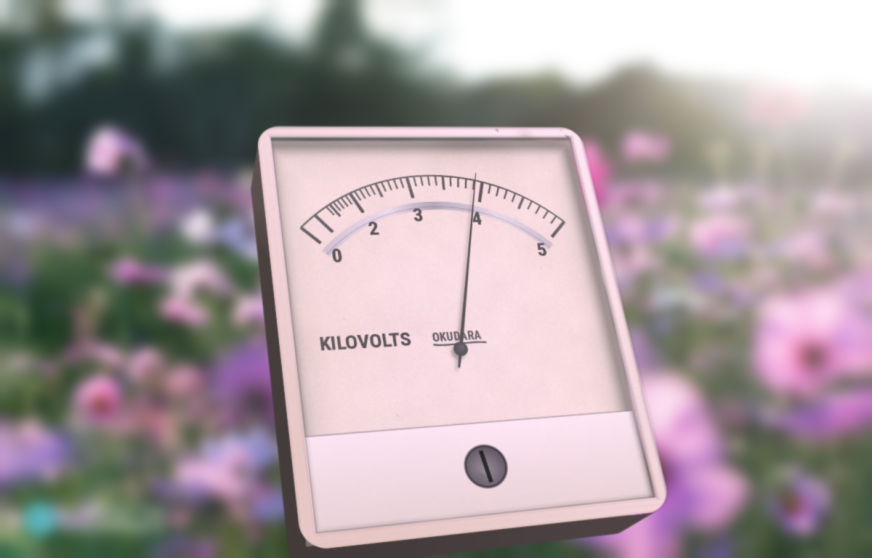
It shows 3.9 (kV)
